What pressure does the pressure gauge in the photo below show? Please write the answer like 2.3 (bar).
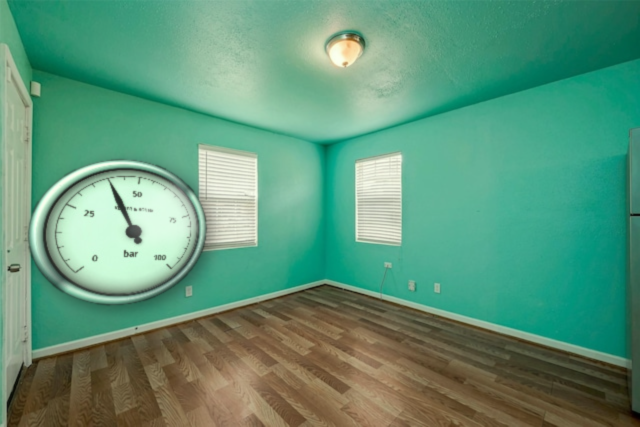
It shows 40 (bar)
